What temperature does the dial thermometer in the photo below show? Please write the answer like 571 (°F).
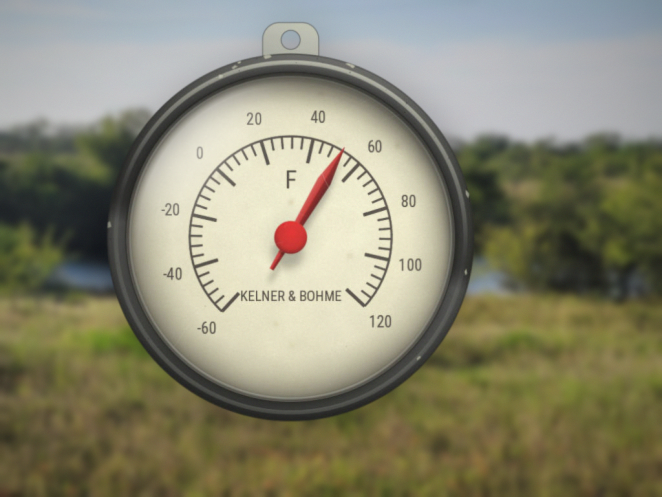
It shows 52 (°F)
